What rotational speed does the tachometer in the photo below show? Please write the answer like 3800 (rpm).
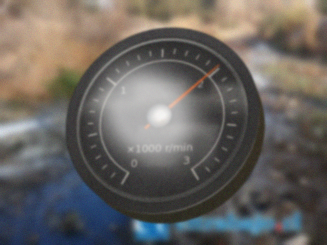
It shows 2000 (rpm)
